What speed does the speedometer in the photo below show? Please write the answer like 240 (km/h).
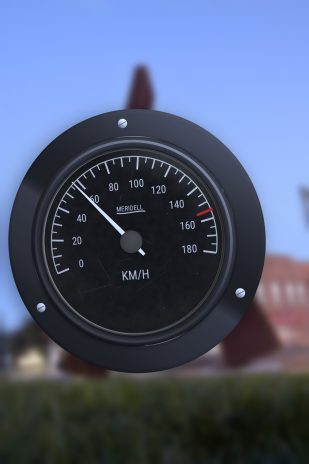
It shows 57.5 (km/h)
